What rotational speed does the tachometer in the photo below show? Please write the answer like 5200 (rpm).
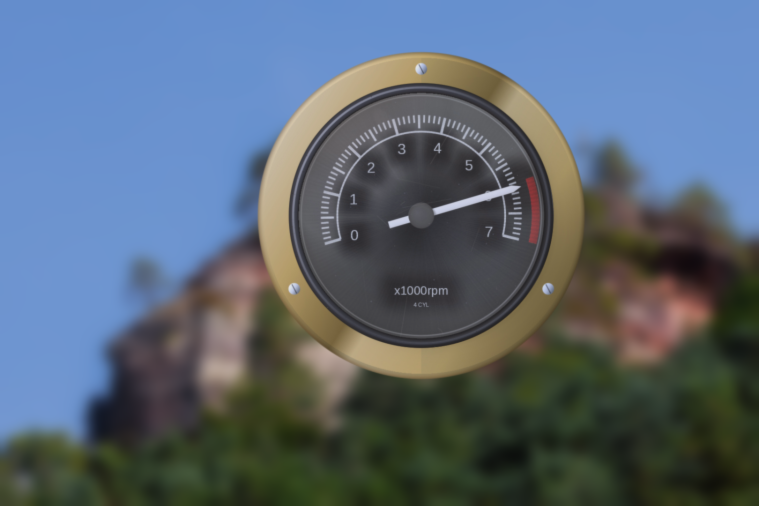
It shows 6000 (rpm)
